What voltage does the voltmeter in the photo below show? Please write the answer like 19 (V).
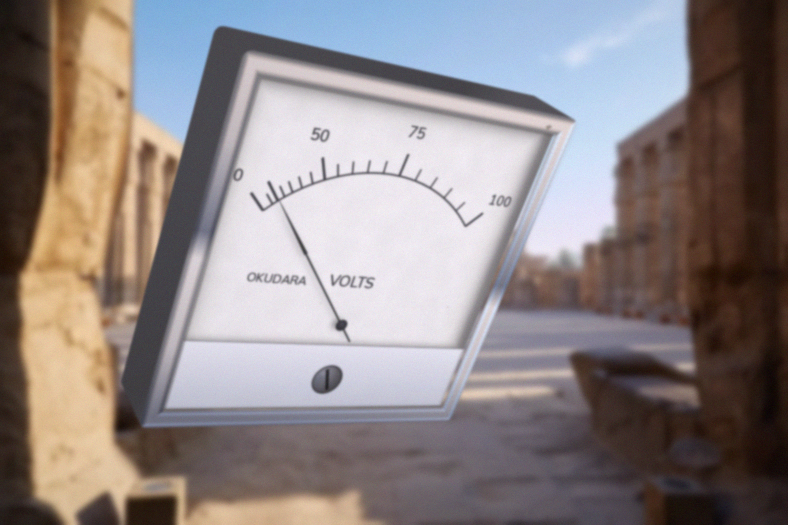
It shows 25 (V)
